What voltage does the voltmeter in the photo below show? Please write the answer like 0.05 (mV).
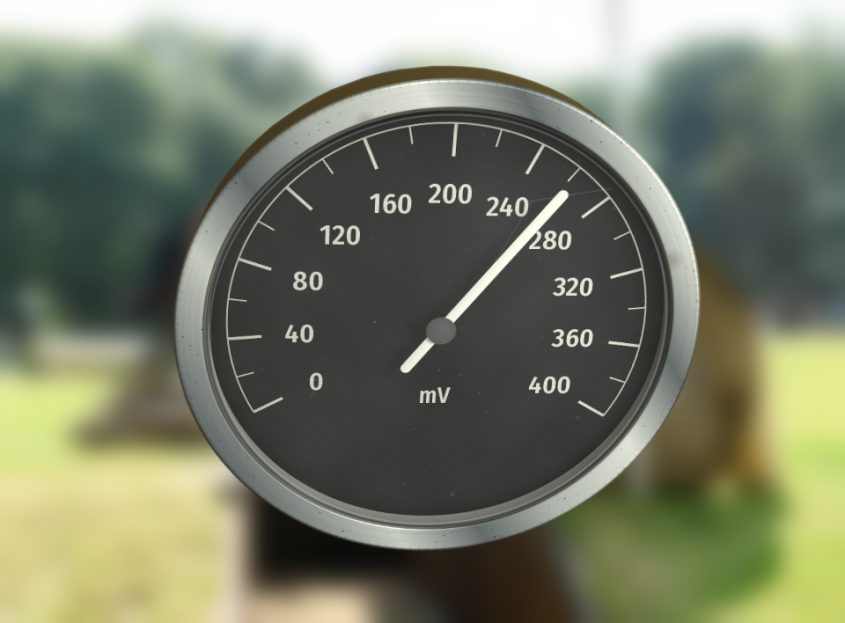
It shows 260 (mV)
